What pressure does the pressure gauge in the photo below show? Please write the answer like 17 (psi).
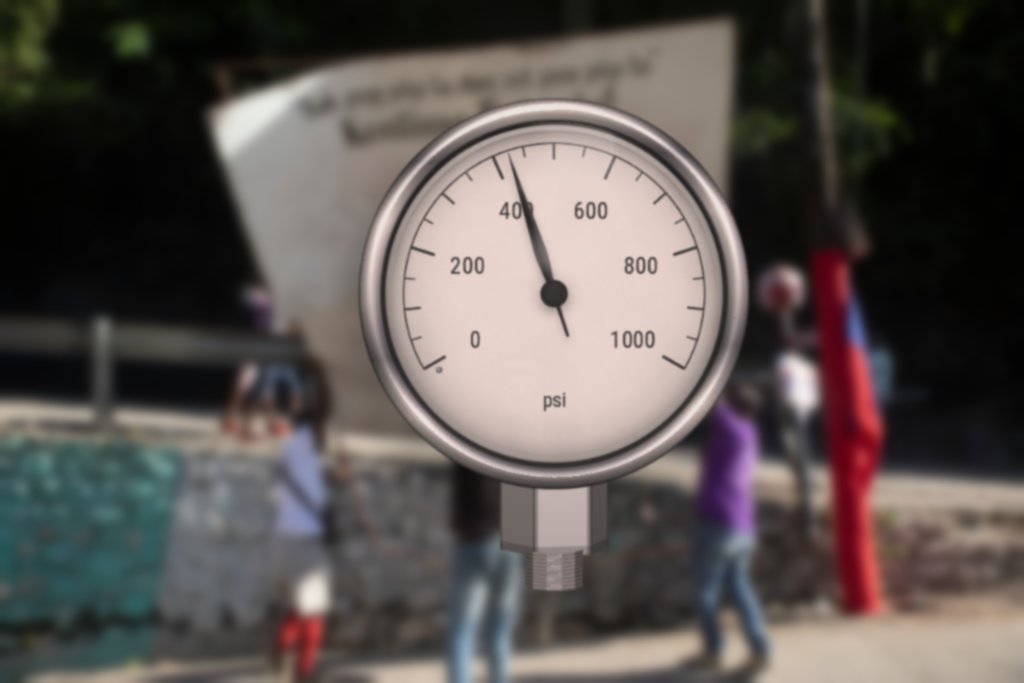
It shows 425 (psi)
